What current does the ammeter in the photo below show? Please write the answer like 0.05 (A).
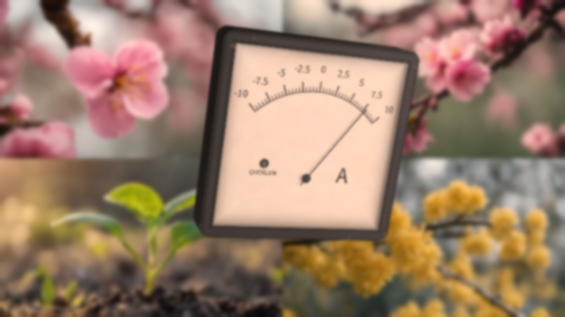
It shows 7.5 (A)
